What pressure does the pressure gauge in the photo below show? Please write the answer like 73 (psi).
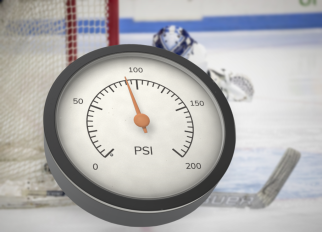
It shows 90 (psi)
